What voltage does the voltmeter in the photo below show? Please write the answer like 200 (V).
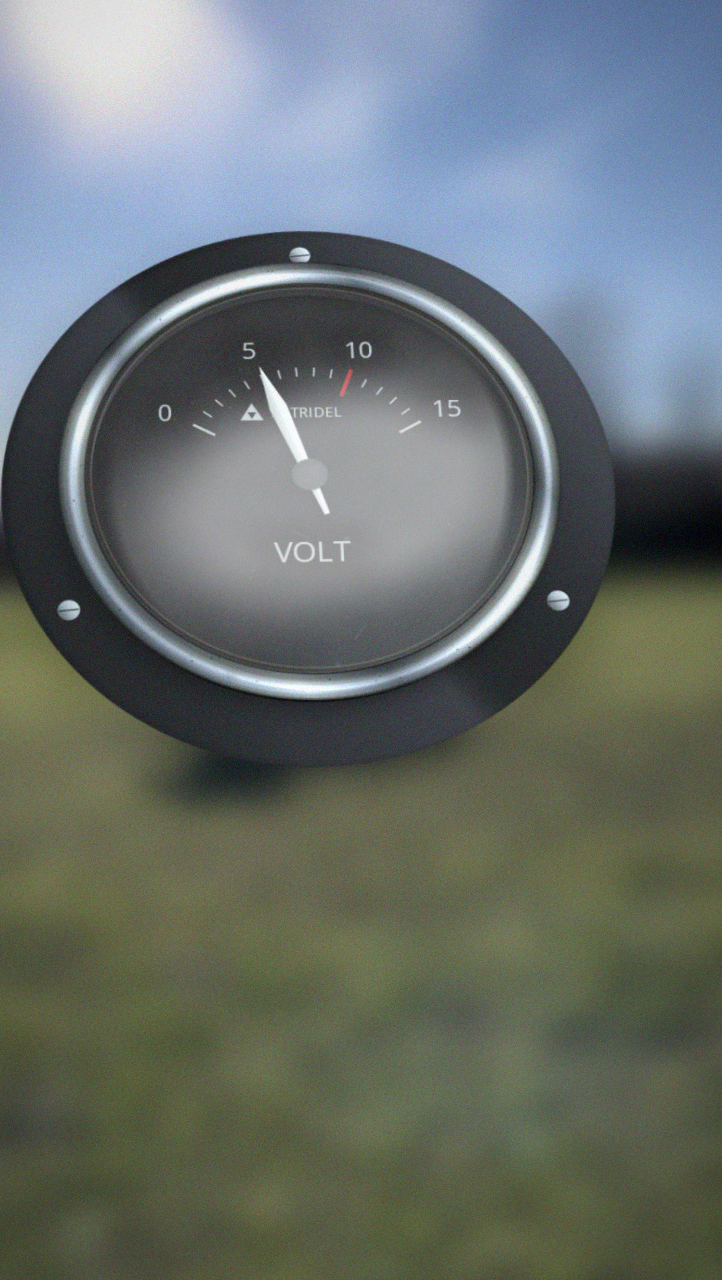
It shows 5 (V)
